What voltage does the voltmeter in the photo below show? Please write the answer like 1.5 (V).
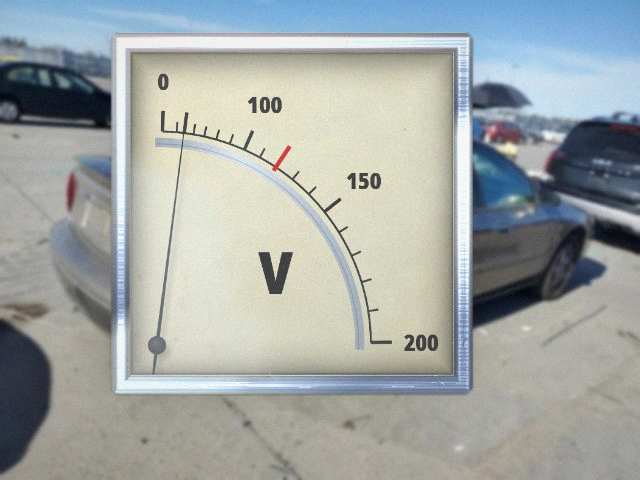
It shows 50 (V)
